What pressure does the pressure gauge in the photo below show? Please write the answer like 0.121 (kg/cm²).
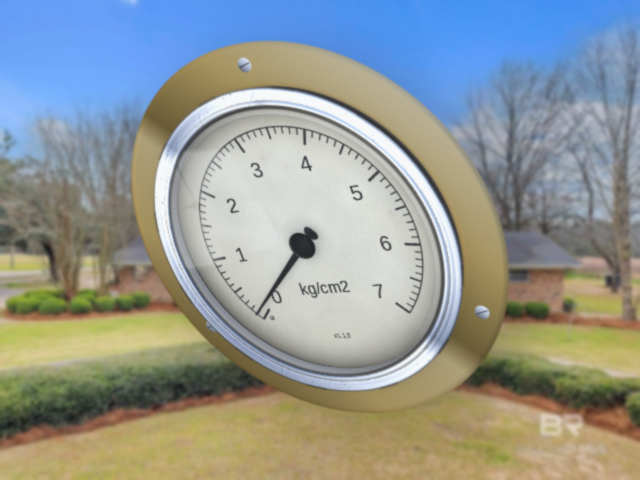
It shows 0.1 (kg/cm²)
